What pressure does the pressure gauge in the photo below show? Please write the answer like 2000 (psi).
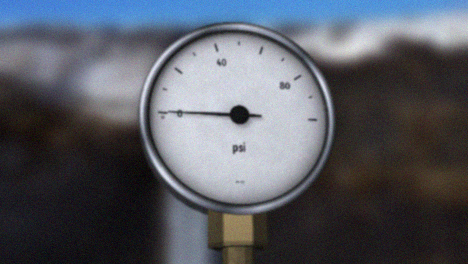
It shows 0 (psi)
